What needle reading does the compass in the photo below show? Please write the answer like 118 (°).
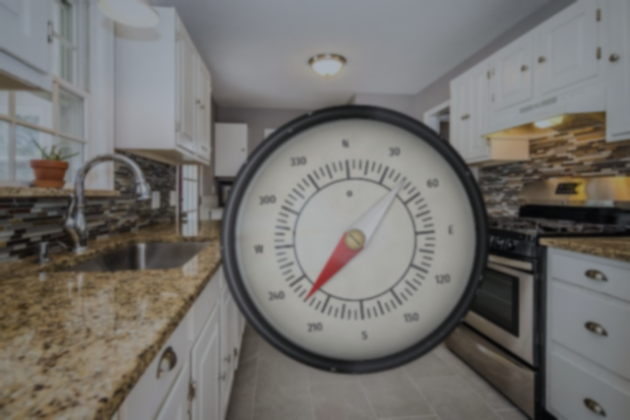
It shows 225 (°)
